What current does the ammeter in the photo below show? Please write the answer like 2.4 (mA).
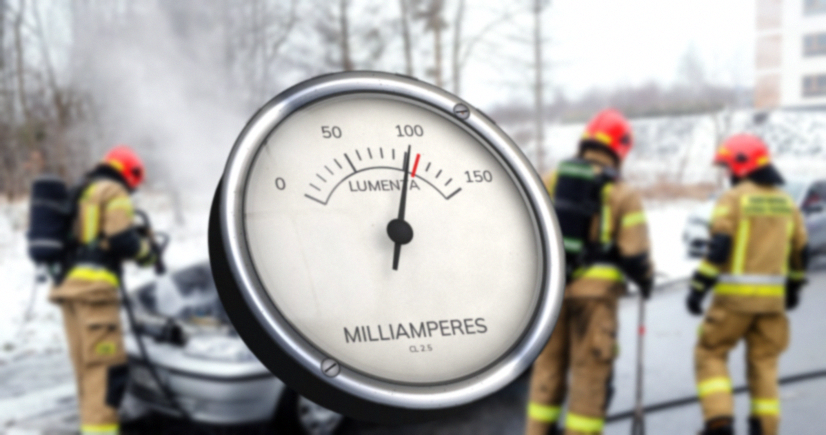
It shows 100 (mA)
